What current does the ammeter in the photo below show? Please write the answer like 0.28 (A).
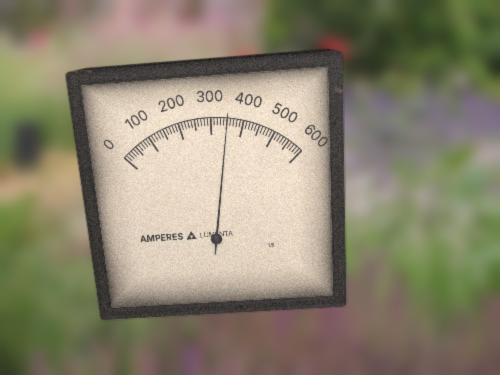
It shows 350 (A)
